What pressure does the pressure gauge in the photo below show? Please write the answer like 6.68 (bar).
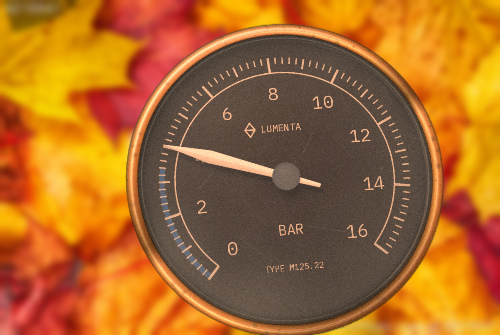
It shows 4 (bar)
